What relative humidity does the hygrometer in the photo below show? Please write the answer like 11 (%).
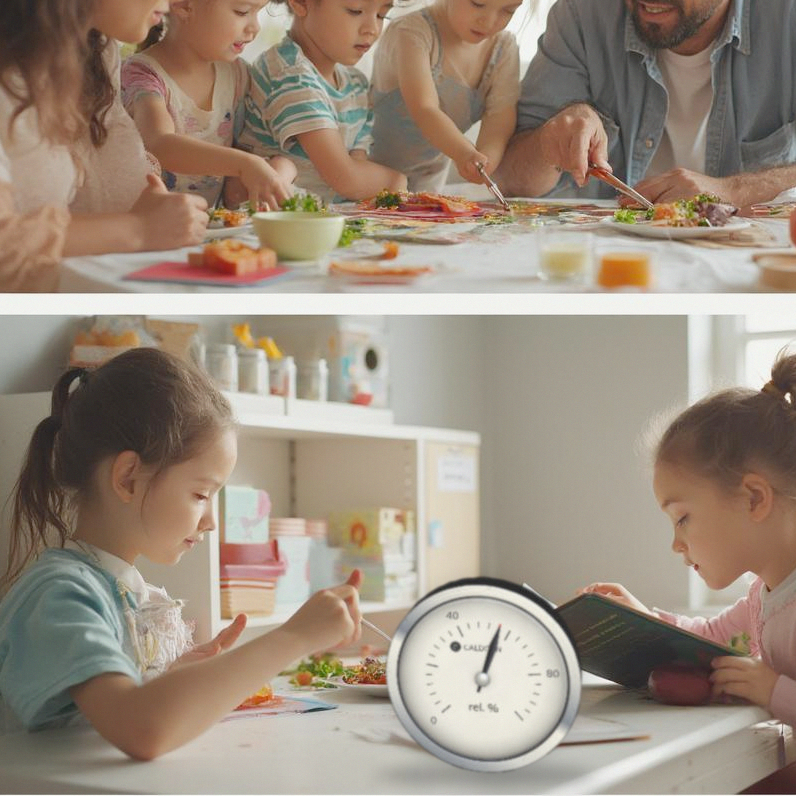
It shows 56 (%)
